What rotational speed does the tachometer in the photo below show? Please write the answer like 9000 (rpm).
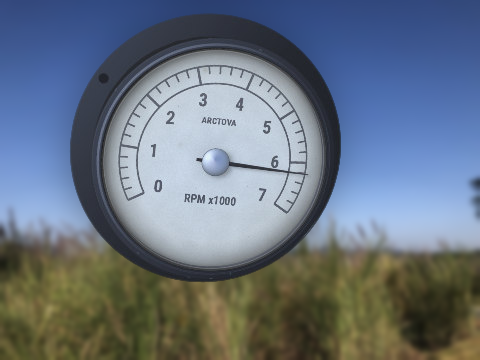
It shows 6200 (rpm)
